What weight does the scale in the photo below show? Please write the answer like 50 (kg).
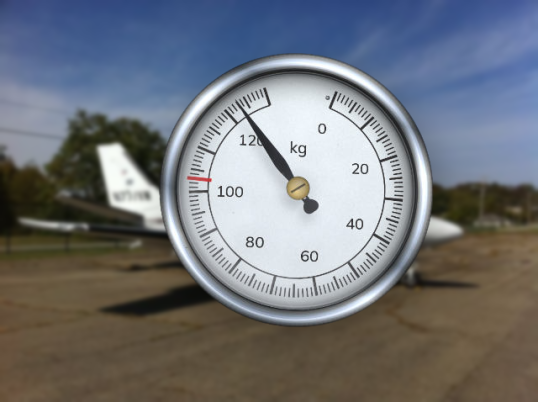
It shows 123 (kg)
